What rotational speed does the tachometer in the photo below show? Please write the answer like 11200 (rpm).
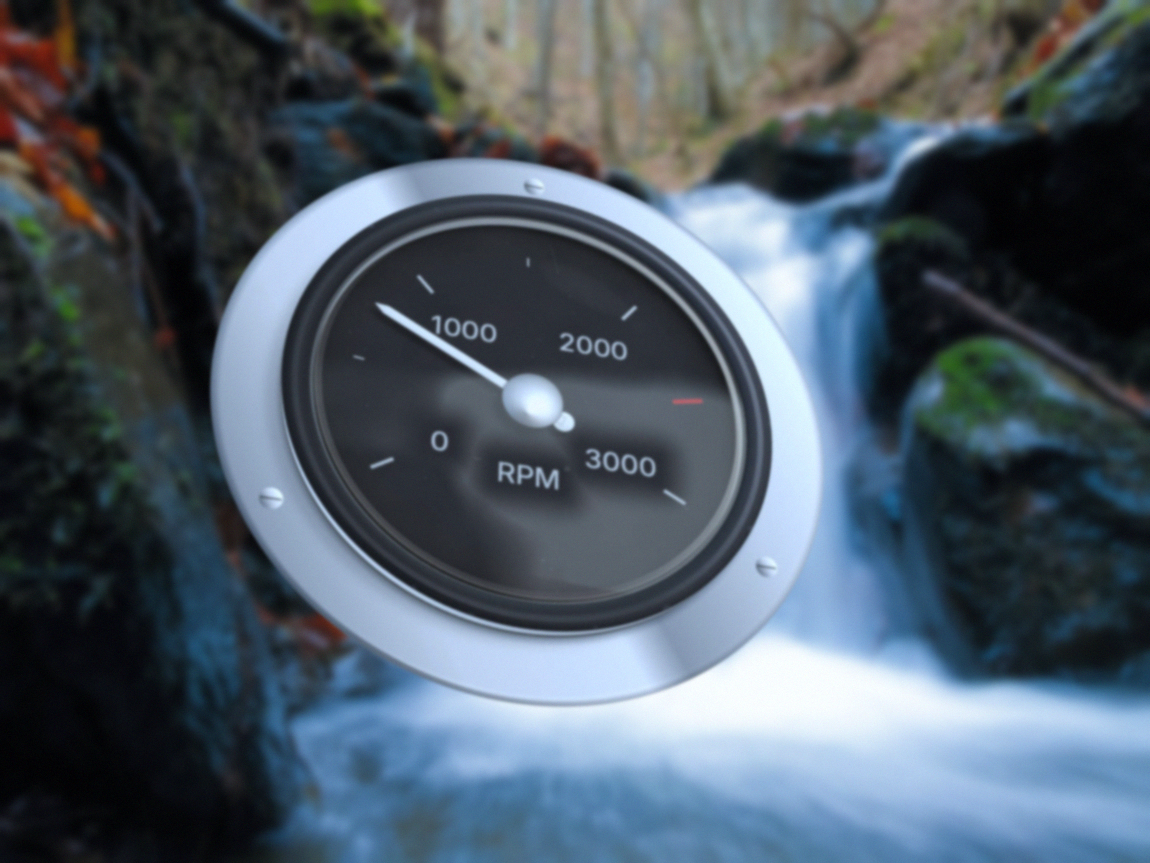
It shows 750 (rpm)
